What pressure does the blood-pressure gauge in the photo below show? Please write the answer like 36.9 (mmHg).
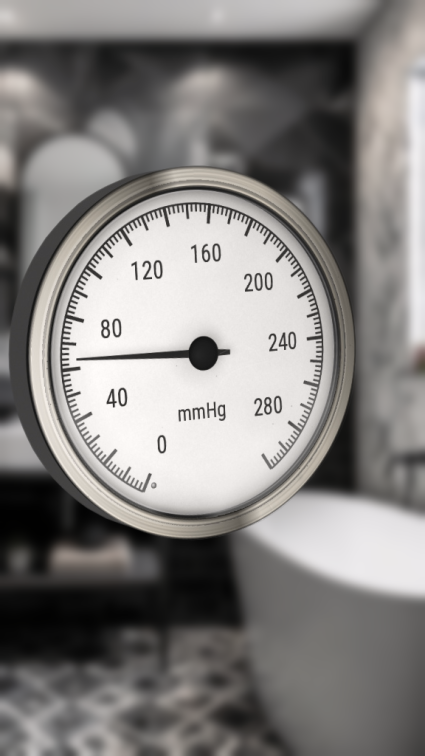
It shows 64 (mmHg)
